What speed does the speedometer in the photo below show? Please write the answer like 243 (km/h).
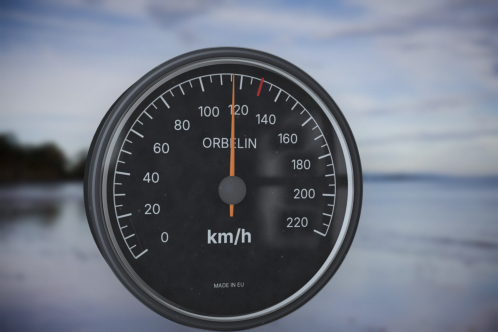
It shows 115 (km/h)
